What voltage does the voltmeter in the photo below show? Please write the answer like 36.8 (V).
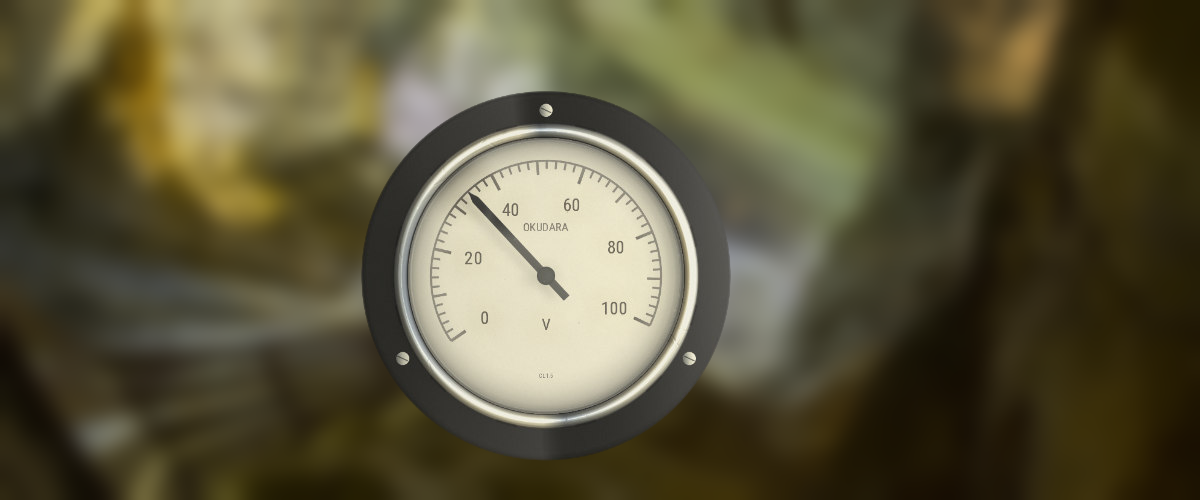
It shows 34 (V)
